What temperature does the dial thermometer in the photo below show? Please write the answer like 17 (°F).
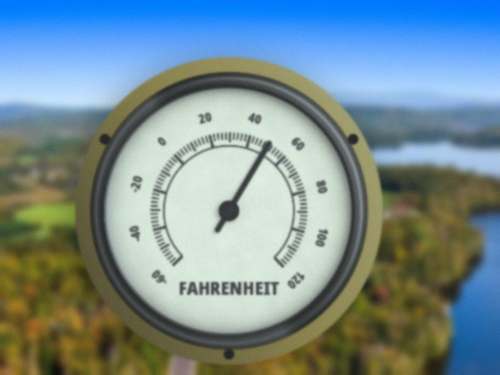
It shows 50 (°F)
